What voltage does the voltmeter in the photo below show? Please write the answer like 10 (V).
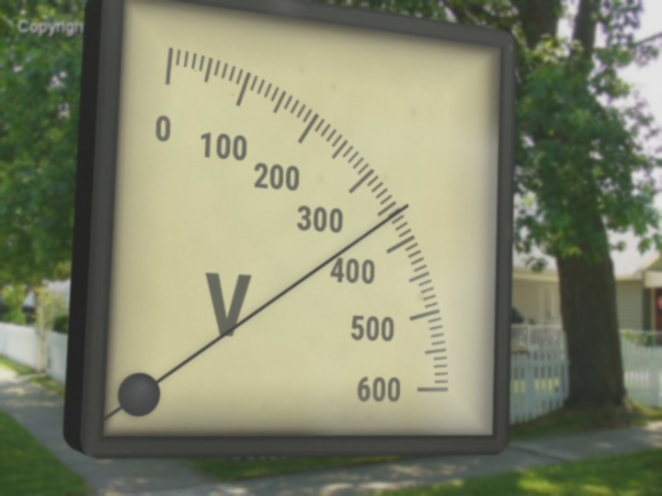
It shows 360 (V)
